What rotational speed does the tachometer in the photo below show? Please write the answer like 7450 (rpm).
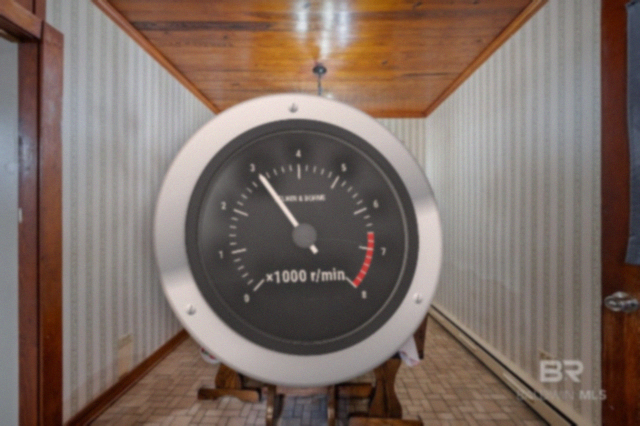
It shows 3000 (rpm)
